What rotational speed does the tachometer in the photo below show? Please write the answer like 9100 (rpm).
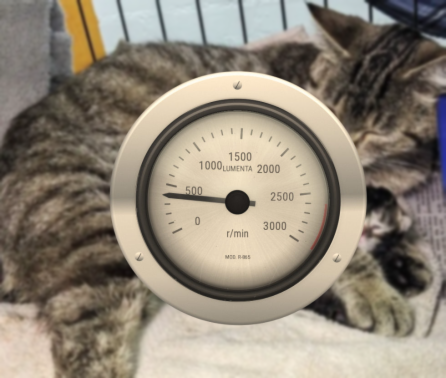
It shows 400 (rpm)
